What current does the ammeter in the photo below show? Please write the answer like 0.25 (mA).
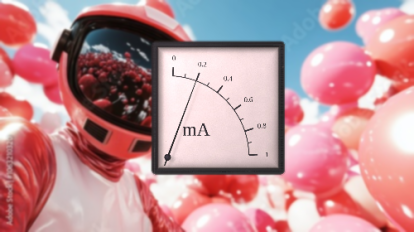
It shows 0.2 (mA)
